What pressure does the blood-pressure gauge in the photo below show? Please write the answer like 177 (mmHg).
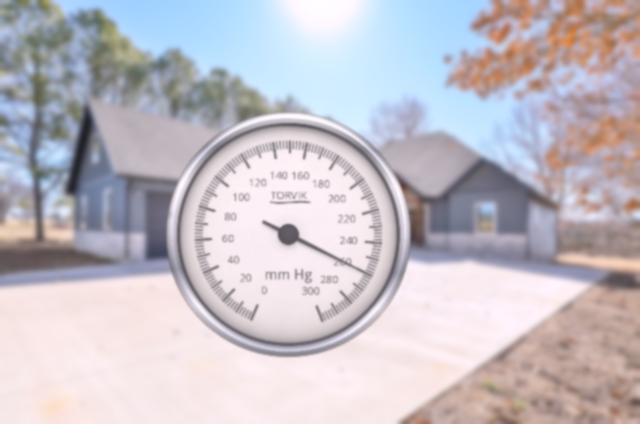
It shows 260 (mmHg)
